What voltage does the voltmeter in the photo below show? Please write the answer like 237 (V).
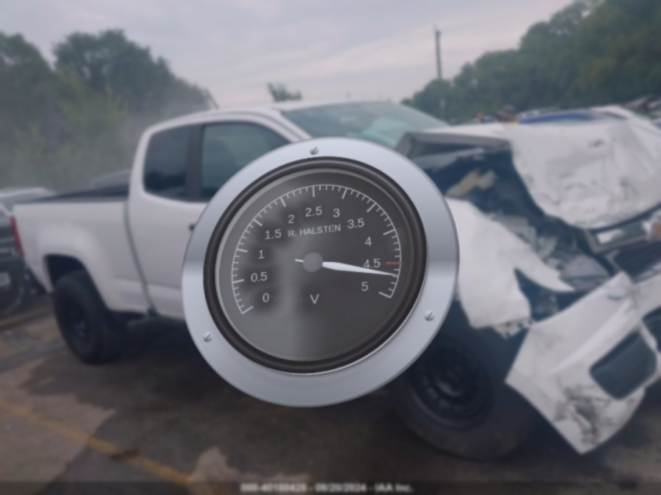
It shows 4.7 (V)
